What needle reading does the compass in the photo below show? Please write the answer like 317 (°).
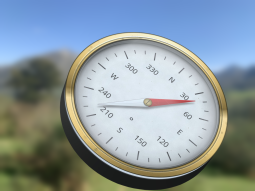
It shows 40 (°)
